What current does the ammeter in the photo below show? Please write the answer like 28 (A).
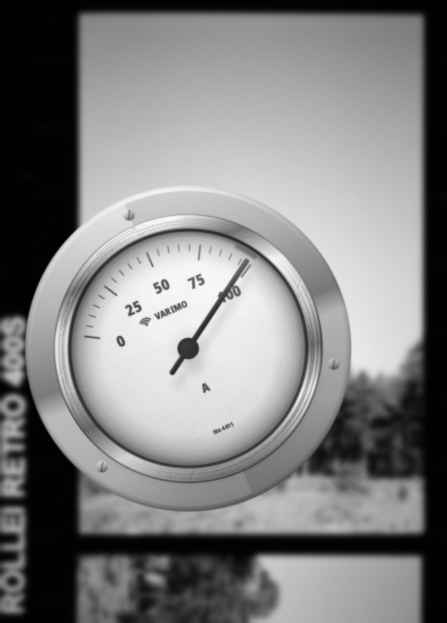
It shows 97.5 (A)
